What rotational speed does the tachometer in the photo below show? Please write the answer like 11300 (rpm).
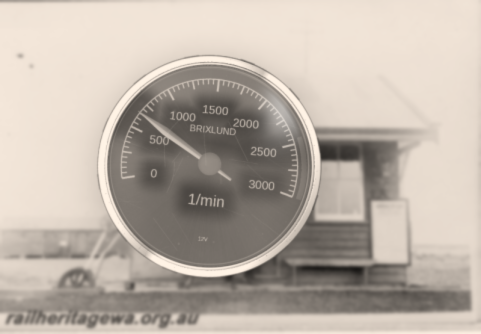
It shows 650 (rpm)
